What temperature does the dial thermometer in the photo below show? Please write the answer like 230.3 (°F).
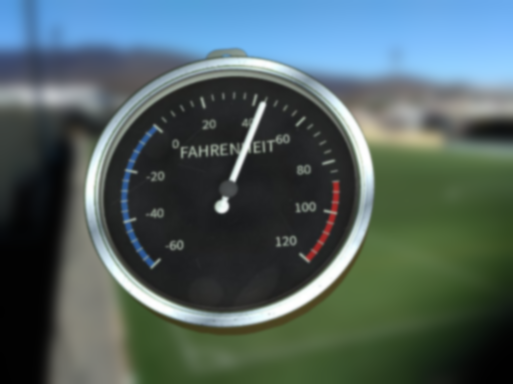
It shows 44 (°F)
